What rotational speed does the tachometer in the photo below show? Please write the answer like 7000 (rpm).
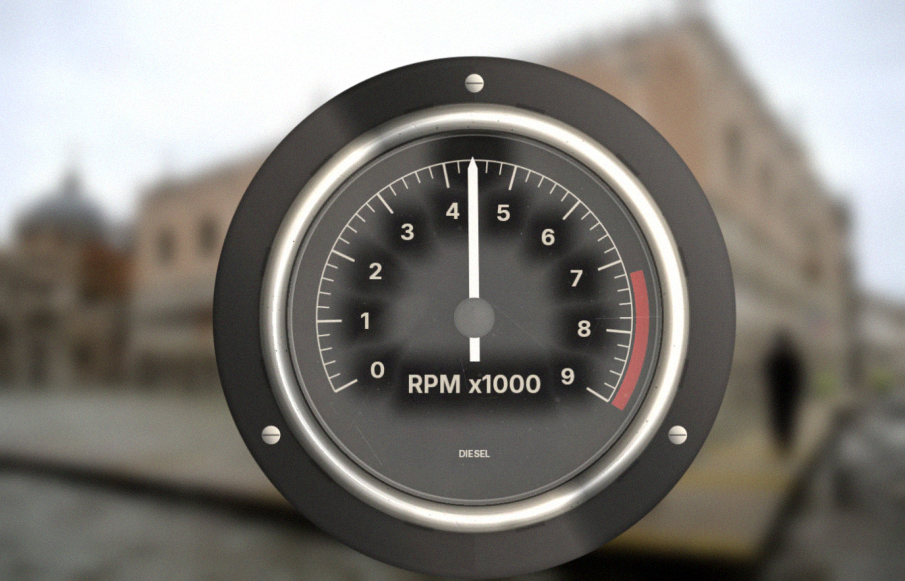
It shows 4400 (rpm)
